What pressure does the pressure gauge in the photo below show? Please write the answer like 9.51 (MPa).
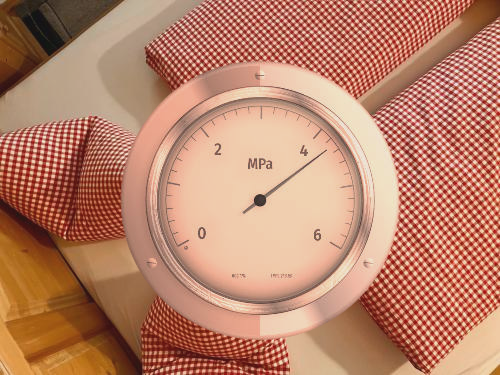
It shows 4.3 (MPa)
